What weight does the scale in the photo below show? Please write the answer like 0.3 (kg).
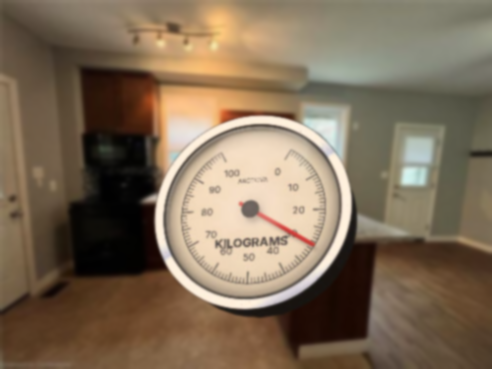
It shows 30 (kg)
